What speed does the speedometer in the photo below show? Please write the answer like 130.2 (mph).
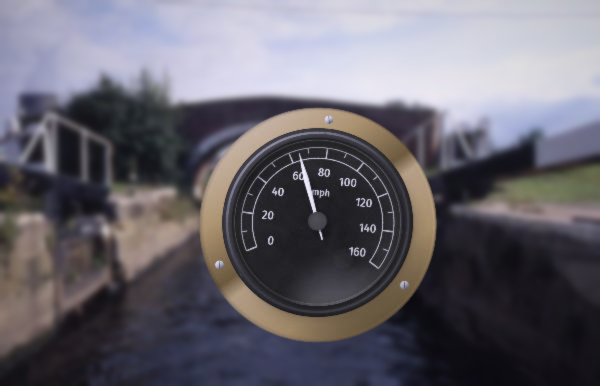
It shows 65 (mph)
